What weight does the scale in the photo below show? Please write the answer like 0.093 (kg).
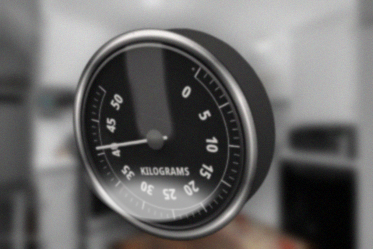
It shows 41 (kg)
